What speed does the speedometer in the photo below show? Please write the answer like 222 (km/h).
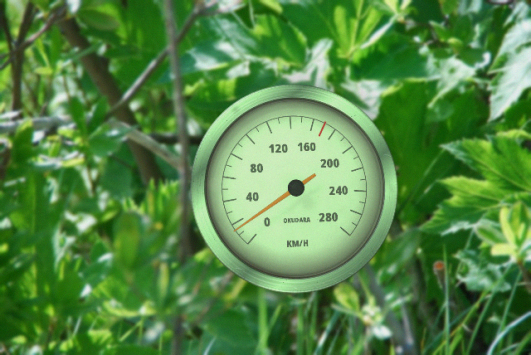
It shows 15 (km/h)
